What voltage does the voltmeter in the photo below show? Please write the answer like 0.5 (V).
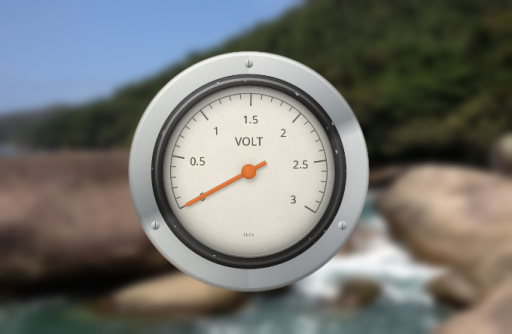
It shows 0 (V)
